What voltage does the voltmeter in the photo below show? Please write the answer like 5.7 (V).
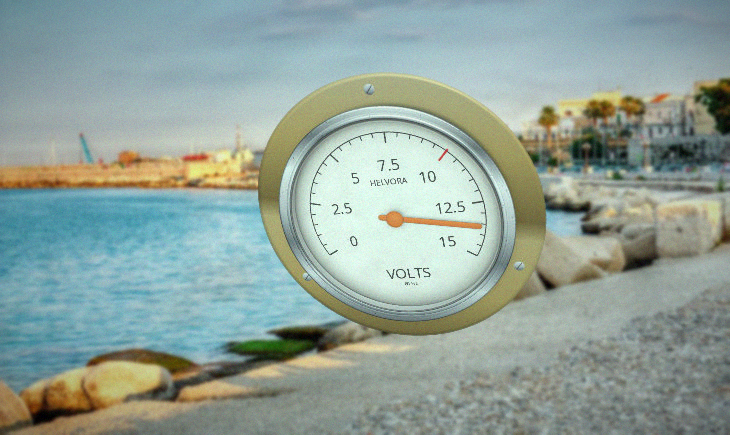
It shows 13.5 (V)
